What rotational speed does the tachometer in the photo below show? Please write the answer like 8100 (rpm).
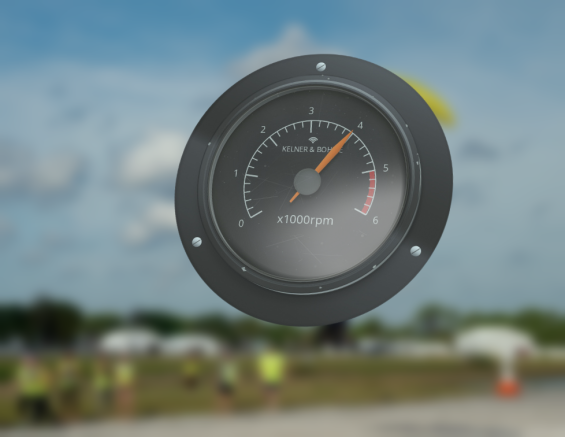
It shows 4000 (rpm)
